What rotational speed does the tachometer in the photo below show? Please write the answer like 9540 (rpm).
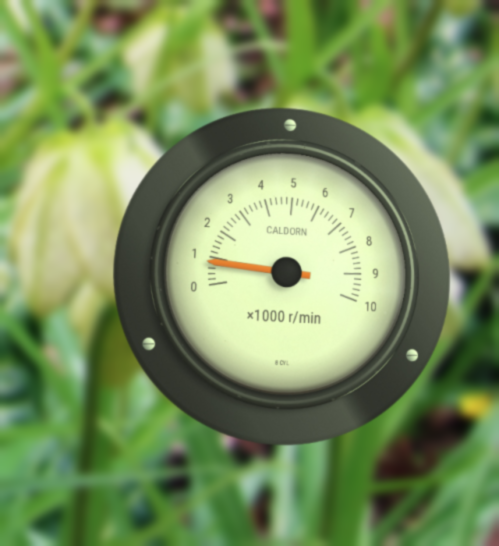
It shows 800 (rpm)
